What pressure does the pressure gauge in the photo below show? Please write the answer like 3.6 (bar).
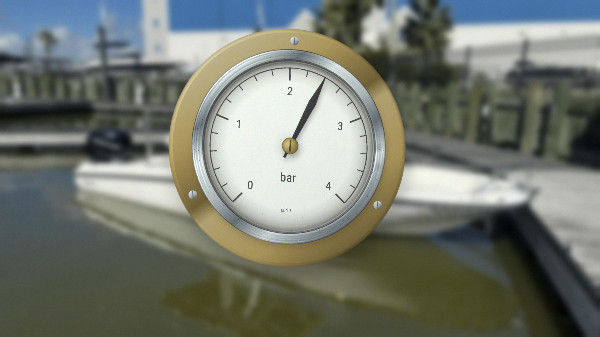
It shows 2.4 (bar)
